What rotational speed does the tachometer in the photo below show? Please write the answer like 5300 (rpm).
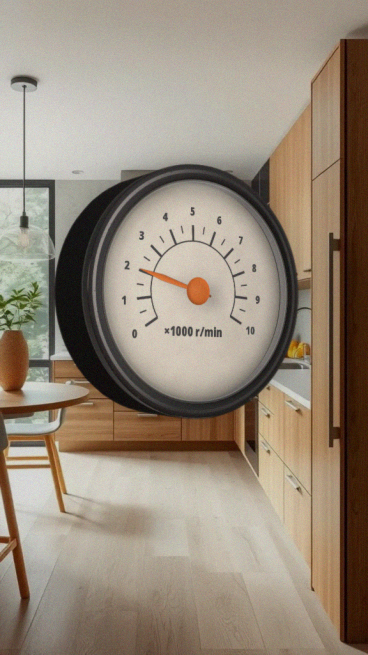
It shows 2000 (rpm)
